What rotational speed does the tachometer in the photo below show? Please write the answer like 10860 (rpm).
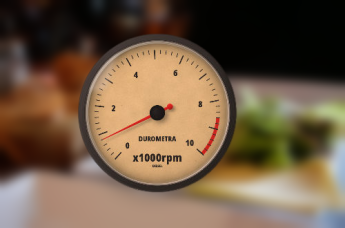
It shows 800 (rpm)
